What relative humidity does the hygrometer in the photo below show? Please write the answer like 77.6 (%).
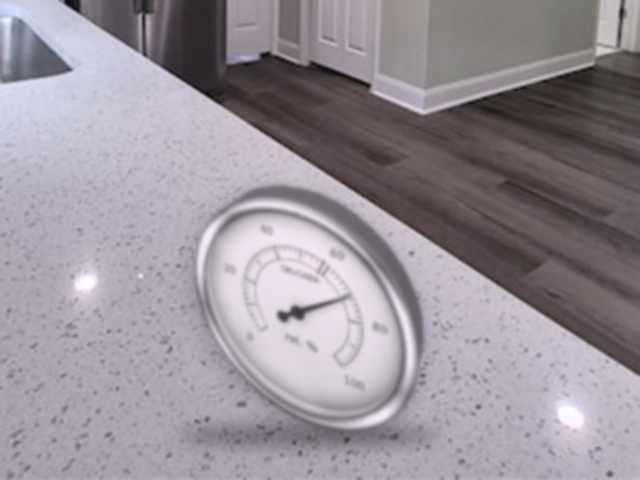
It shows 70 (%)
